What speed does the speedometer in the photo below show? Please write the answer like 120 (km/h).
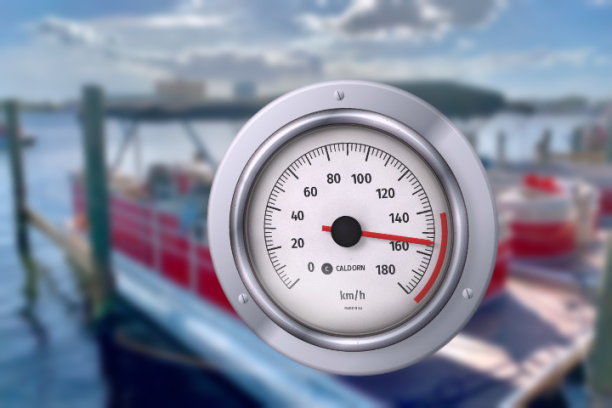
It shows 154 (km/h)
